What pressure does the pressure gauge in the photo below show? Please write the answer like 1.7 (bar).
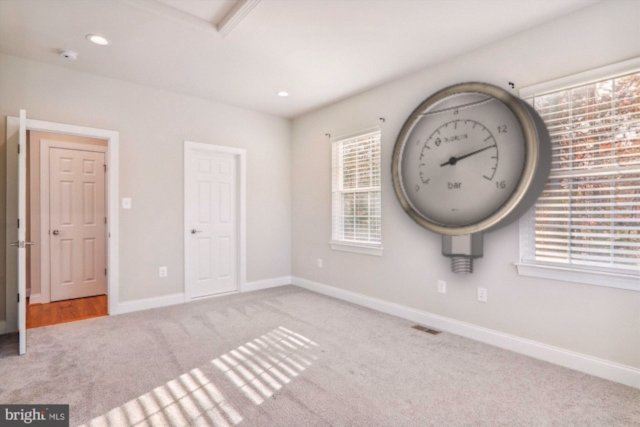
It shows 13 (bar)
